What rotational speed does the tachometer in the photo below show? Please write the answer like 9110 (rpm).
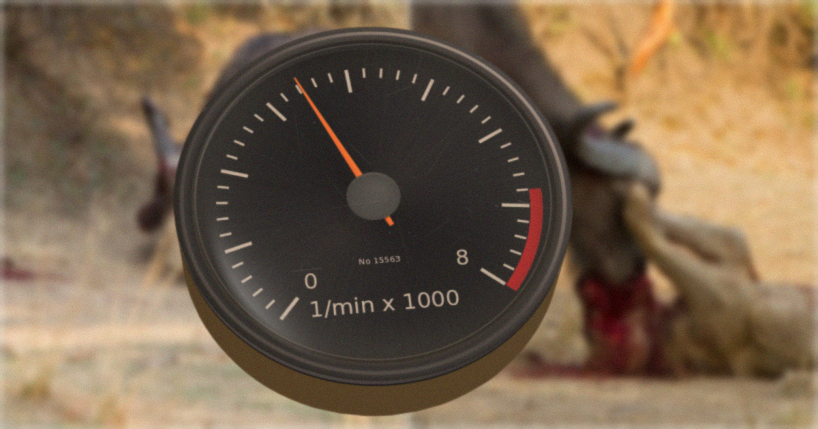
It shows 3400 (rpm)
